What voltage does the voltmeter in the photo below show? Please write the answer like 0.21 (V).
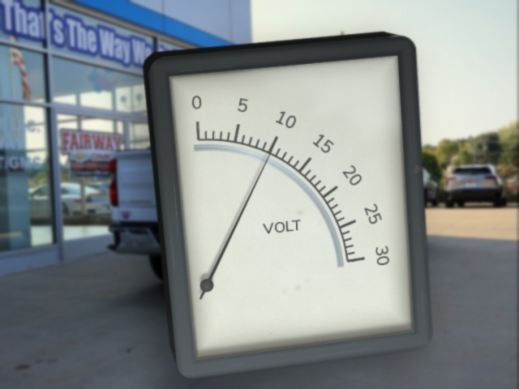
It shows 10 (V)
